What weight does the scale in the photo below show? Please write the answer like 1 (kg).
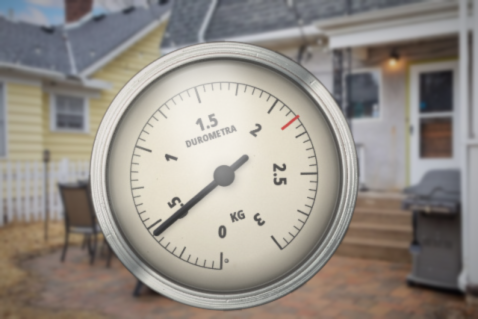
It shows 0.45 (kg)
